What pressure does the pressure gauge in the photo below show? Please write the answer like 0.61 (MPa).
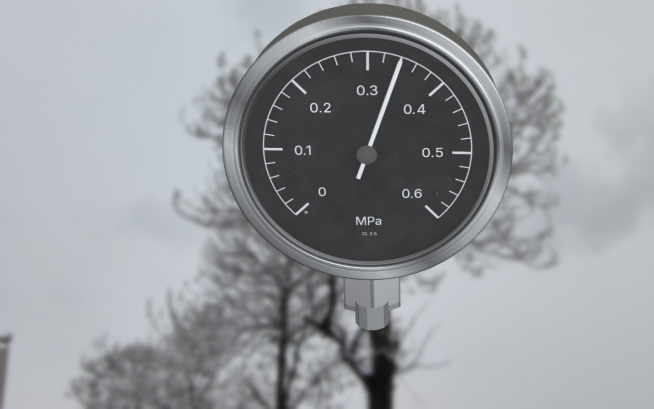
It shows 0.34 (MPa)
